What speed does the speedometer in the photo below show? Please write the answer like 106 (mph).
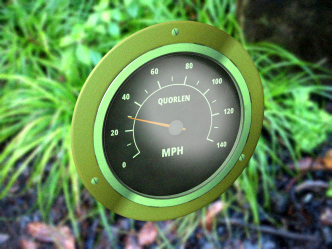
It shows 30 (mph)
